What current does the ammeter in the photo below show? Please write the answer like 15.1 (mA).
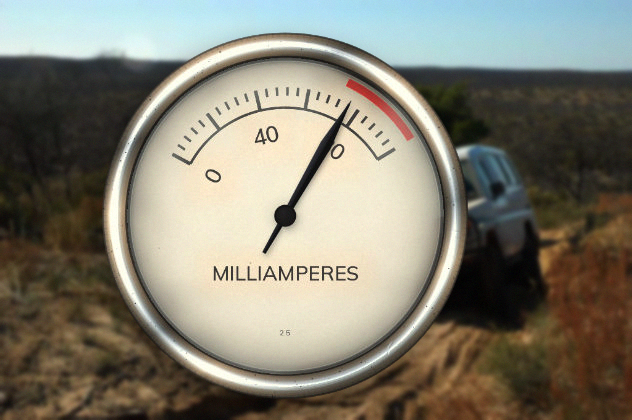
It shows 76 (mA)
